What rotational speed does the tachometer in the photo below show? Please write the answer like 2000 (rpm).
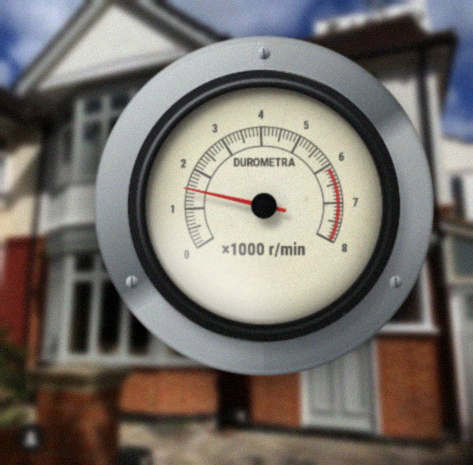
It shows 1500 (rpm)
